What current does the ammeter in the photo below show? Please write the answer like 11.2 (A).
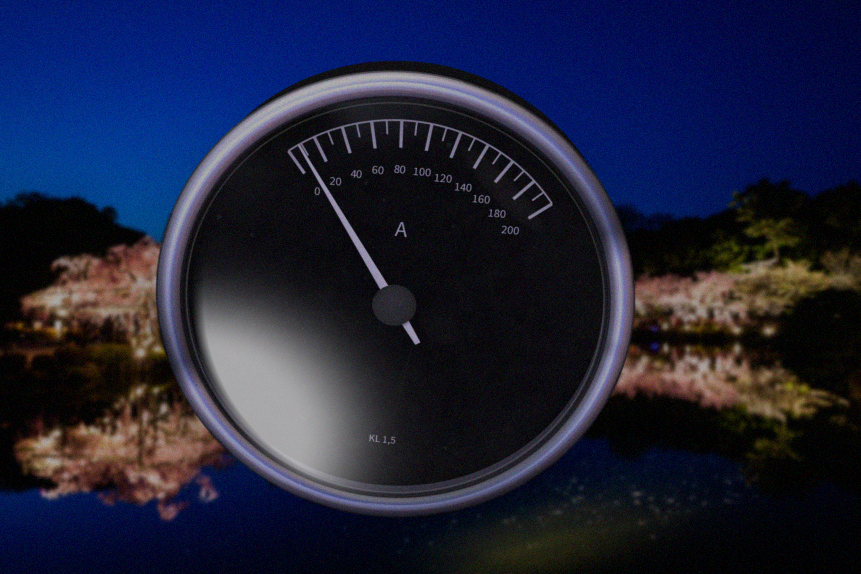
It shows 10 (A)
